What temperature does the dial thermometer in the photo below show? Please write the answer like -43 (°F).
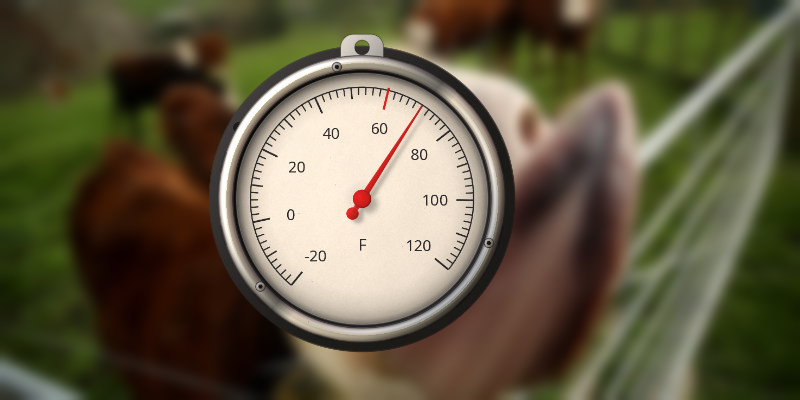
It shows 70 (°F)
